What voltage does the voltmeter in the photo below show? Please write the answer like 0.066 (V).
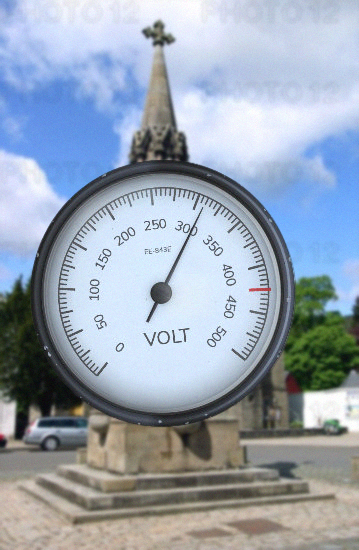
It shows 310 (V)
